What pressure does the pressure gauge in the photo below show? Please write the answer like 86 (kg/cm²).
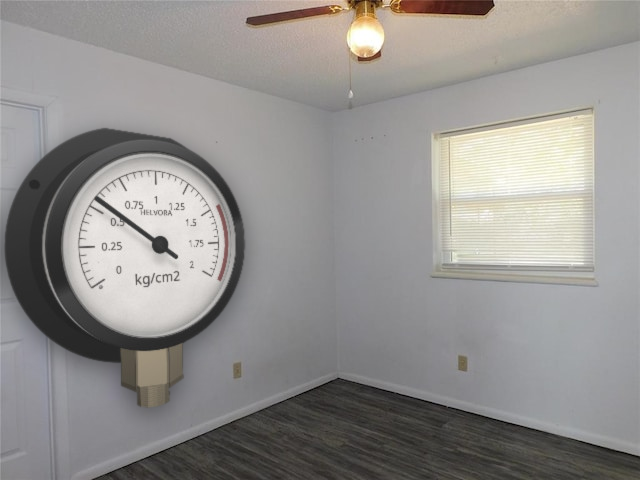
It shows 0.55 (kg/cm²)
